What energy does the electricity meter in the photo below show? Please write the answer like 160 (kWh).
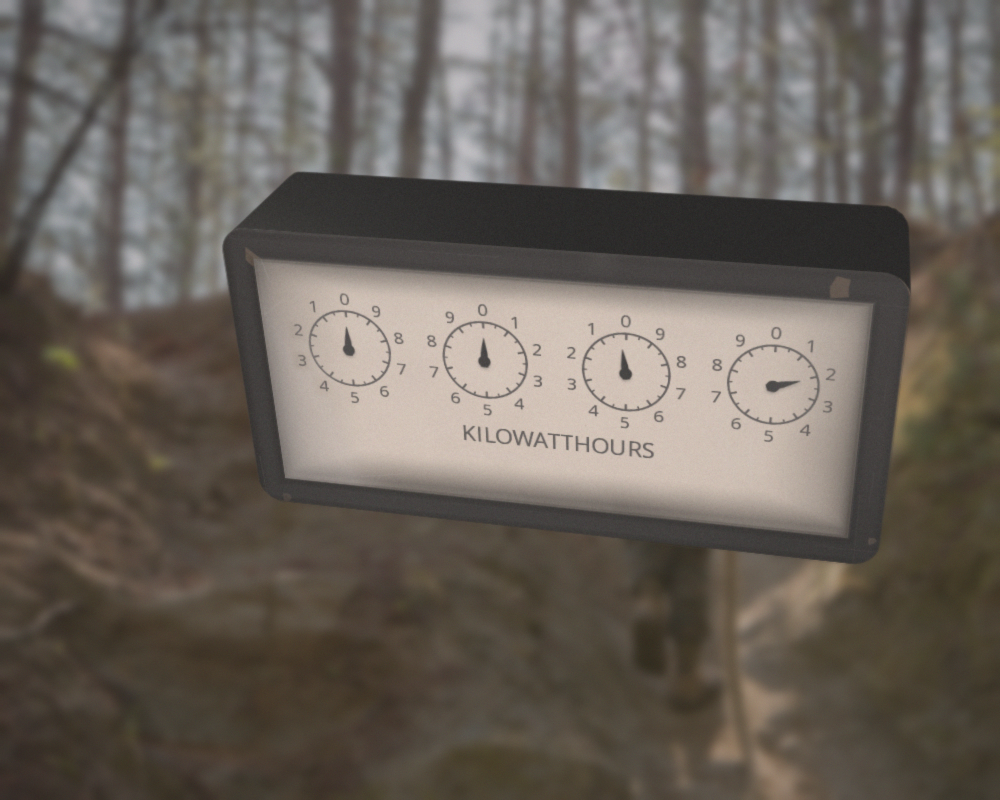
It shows 2 (kWh)
